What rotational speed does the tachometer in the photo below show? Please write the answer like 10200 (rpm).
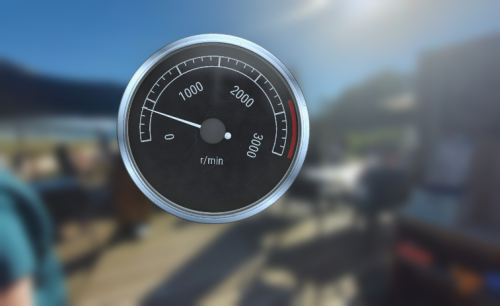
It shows 400 (rpm)
